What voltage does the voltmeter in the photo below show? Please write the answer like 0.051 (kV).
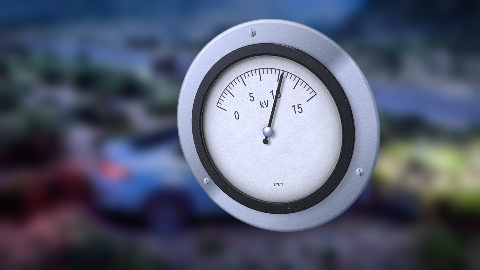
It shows 10.5 (kV)
